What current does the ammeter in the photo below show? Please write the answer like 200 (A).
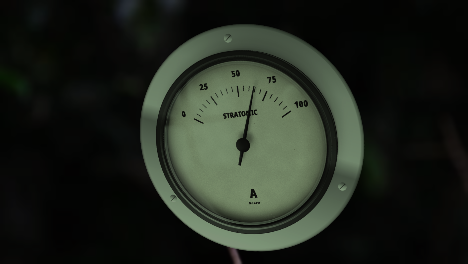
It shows 65 (A)
